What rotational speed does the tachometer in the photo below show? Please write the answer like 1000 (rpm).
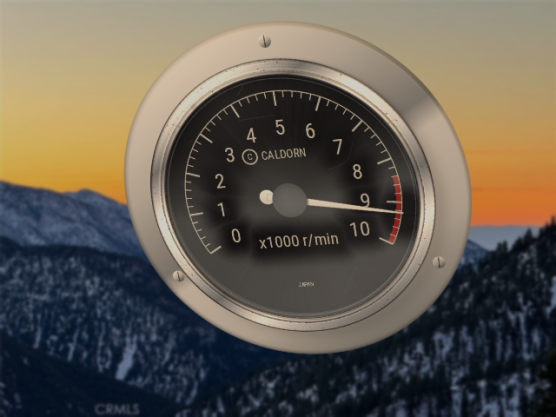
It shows 9200 (rpm)
